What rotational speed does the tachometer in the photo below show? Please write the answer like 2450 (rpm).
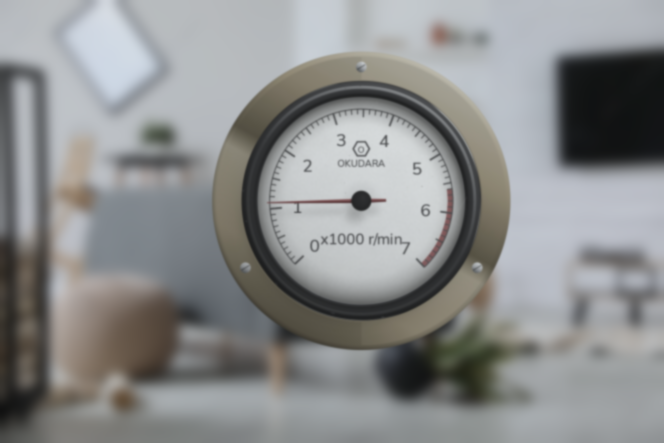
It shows 1100 (rpm)
